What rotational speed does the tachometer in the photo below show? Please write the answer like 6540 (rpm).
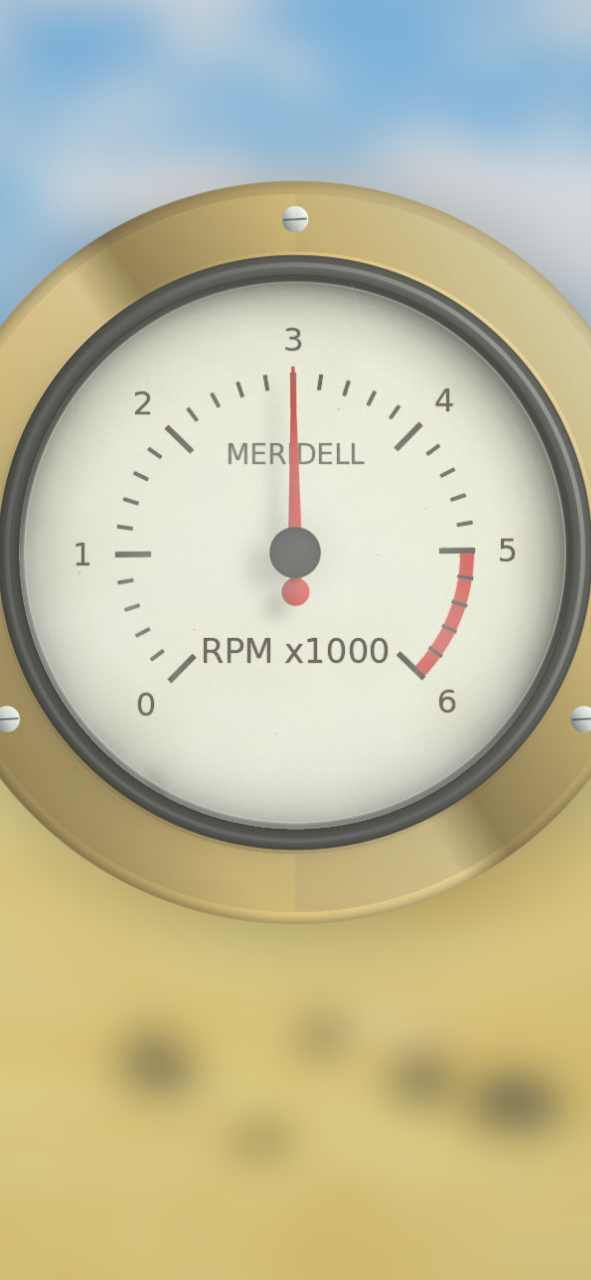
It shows 3000 (rpm)
